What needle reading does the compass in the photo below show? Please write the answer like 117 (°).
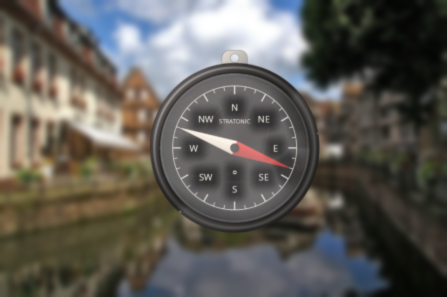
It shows 110 (°)
